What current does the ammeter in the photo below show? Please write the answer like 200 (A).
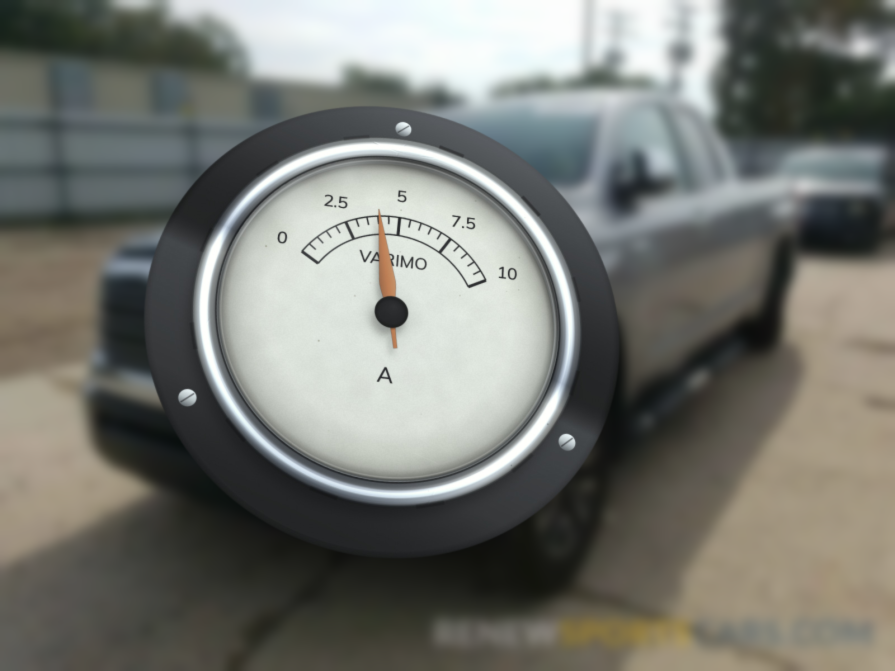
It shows 4 (A)
